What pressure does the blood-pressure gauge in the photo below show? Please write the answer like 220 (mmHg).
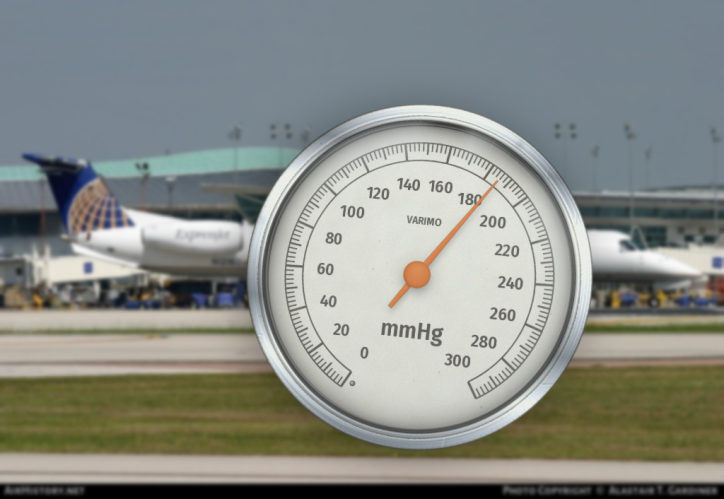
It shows 186 (mmHg)
